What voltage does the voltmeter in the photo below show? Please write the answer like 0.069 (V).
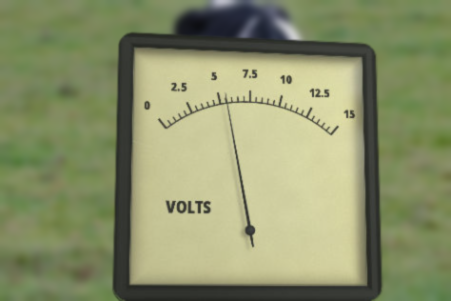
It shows 5.5 (V)
